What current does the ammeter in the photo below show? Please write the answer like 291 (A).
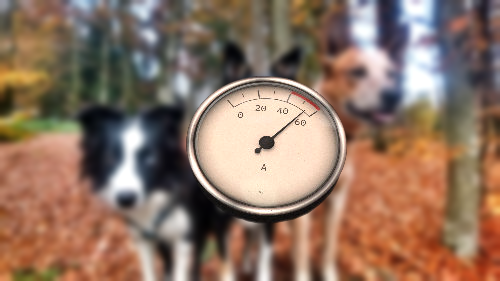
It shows 55 (A)
